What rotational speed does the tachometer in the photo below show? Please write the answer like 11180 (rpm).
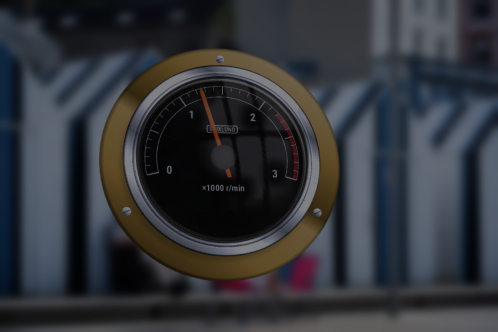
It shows 1250 (rpm)
